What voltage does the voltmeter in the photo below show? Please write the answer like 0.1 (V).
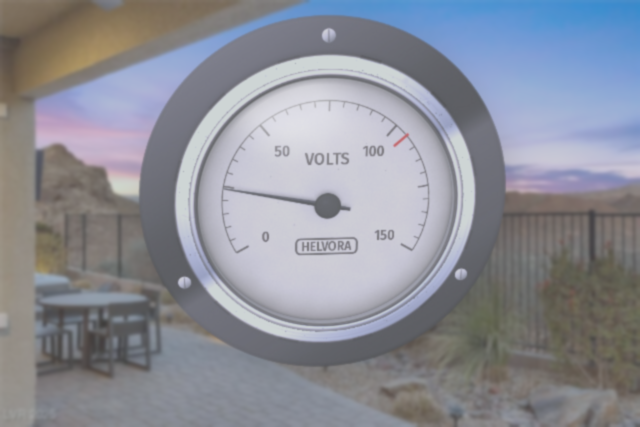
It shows 25 (V)
